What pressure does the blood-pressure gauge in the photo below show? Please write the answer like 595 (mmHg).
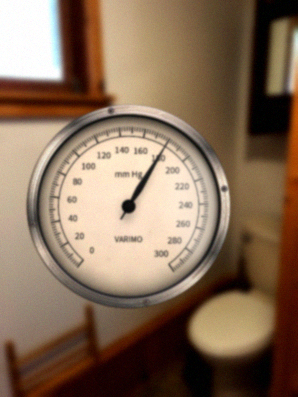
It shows 180 (mmHg)
